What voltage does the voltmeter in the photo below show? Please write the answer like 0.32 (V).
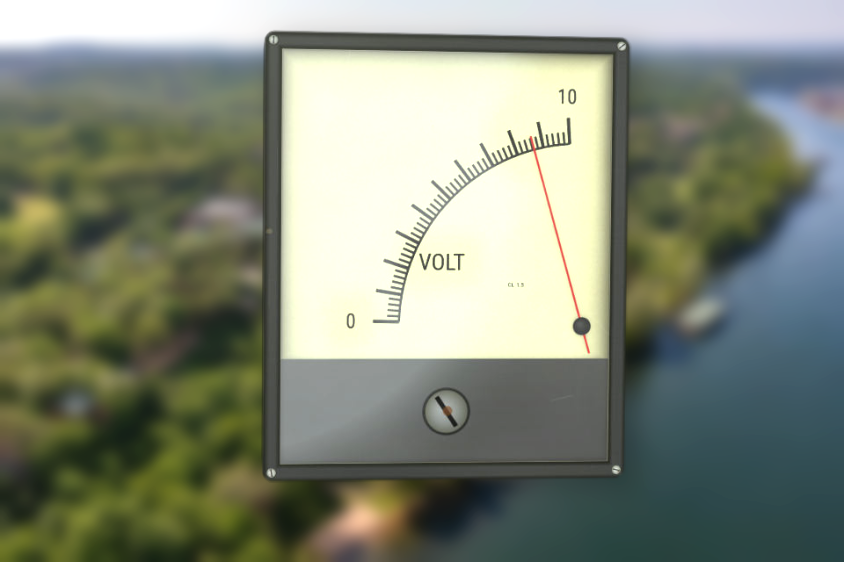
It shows 8.6 (V)
